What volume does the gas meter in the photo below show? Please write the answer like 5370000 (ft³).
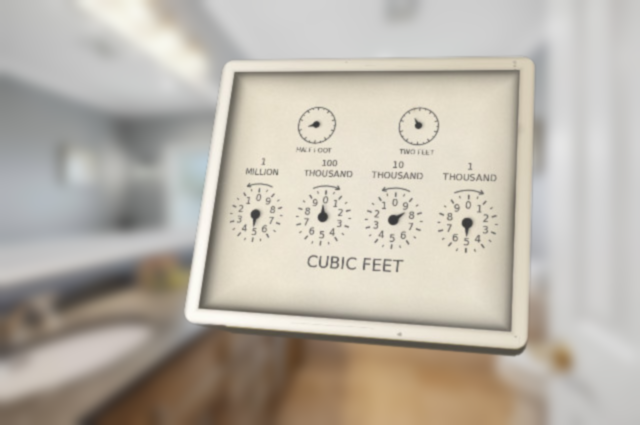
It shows 498500 (ft³)
